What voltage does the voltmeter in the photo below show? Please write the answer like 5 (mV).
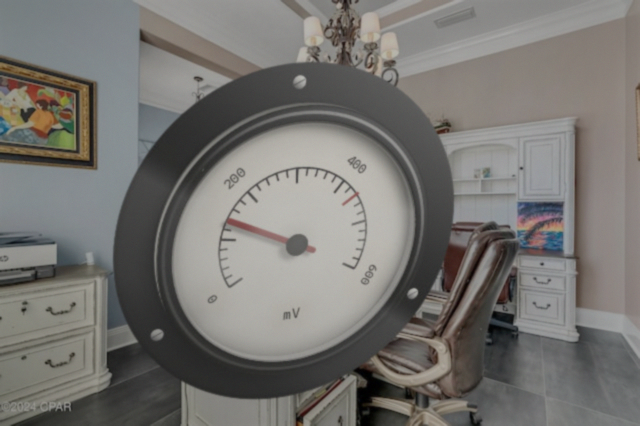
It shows 140 (mV)
